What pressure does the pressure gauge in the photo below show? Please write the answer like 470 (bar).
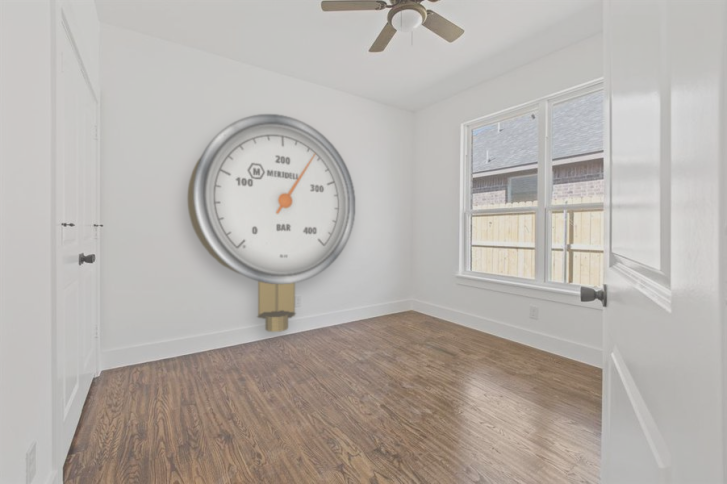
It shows 250 (bar)
